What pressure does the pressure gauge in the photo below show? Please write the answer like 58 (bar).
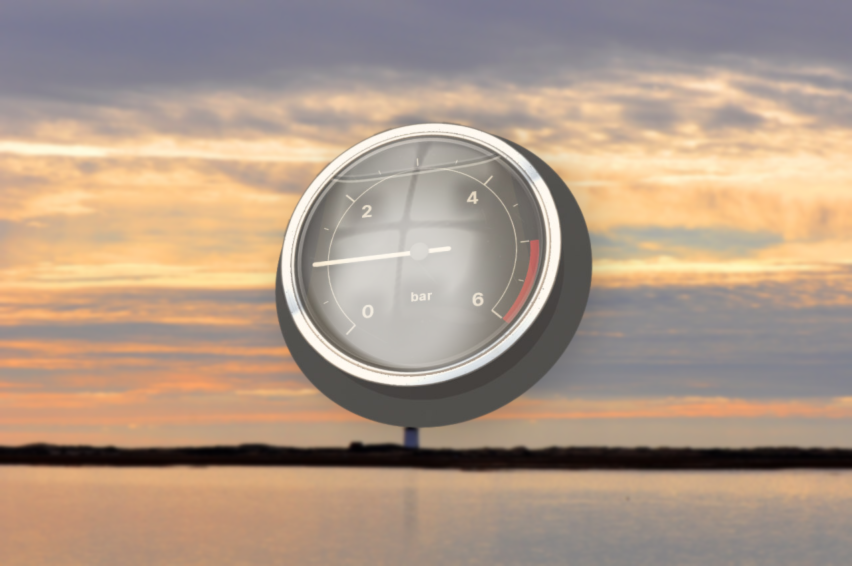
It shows 1 (bar)
